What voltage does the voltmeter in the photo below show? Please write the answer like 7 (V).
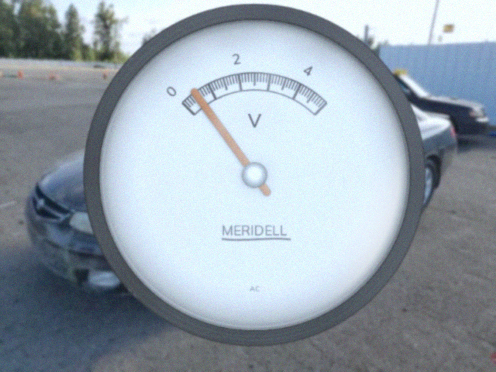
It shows 0.5 (V)
